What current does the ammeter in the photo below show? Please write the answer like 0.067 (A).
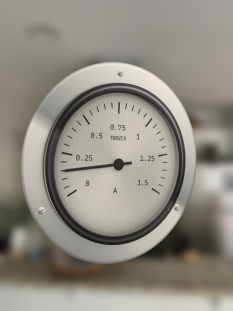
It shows 0.15 (A)
